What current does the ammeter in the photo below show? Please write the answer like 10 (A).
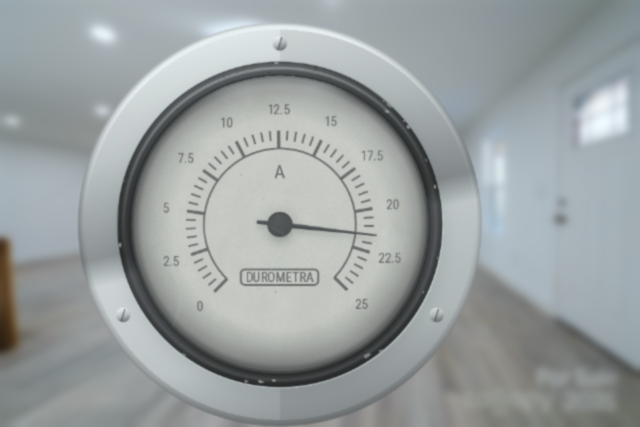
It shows 21.5 (A)
